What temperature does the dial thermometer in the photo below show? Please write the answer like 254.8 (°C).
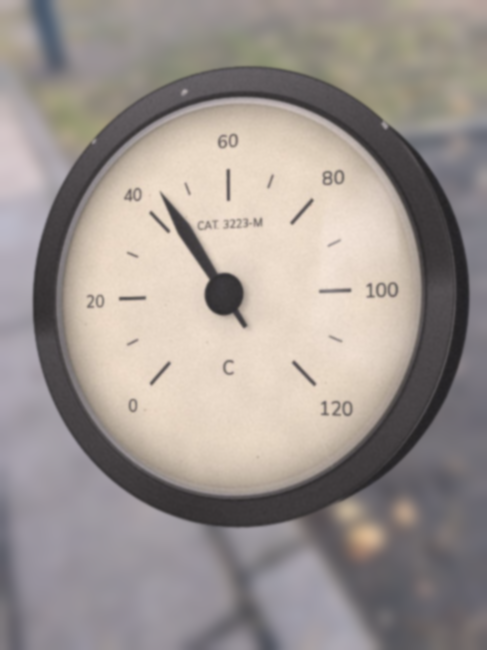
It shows 45 (°C)
